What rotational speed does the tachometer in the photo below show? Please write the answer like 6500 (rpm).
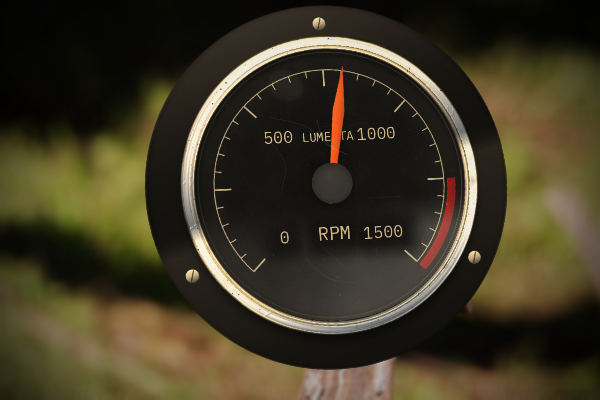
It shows 800 (rpm)
